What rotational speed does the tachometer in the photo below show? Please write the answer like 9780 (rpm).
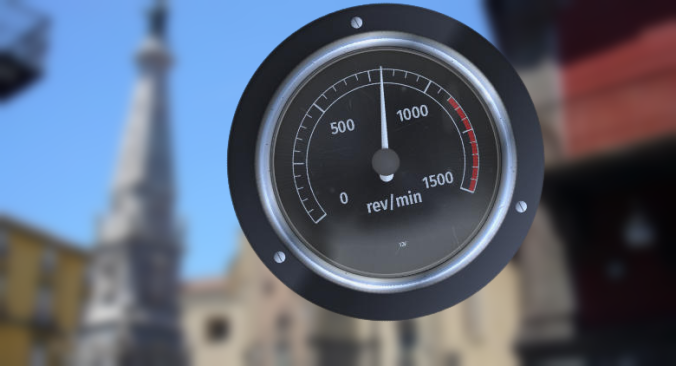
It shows 800 (rpm)
